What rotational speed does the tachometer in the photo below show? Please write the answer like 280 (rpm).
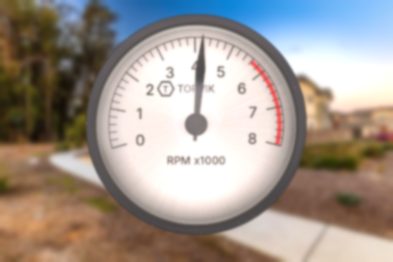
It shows 4200 (rpm)
